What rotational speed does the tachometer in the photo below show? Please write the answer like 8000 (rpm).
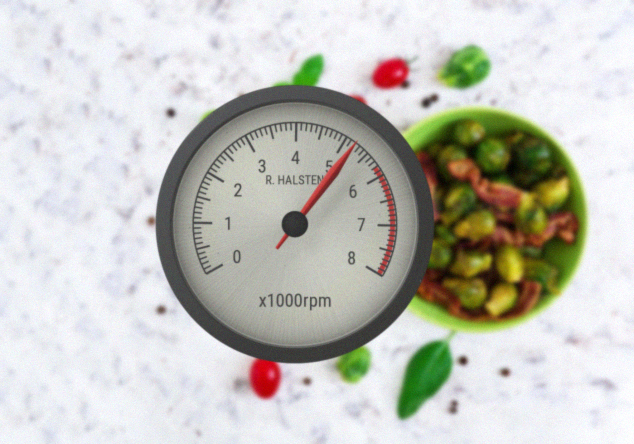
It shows 5200 (rpm)
